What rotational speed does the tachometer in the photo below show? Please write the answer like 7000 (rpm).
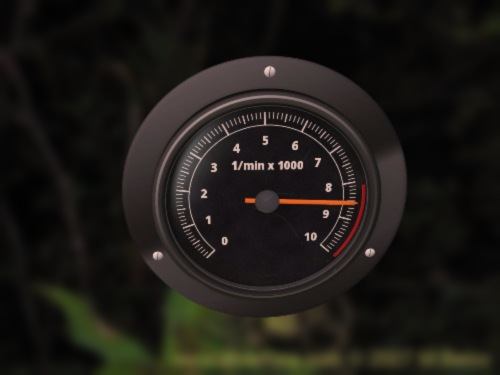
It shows 8500 (rpm)
